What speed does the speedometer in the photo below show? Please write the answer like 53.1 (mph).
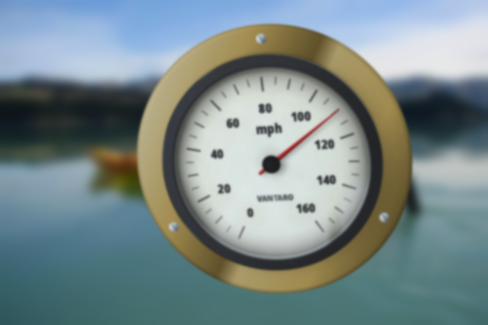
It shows 110 (mph)
